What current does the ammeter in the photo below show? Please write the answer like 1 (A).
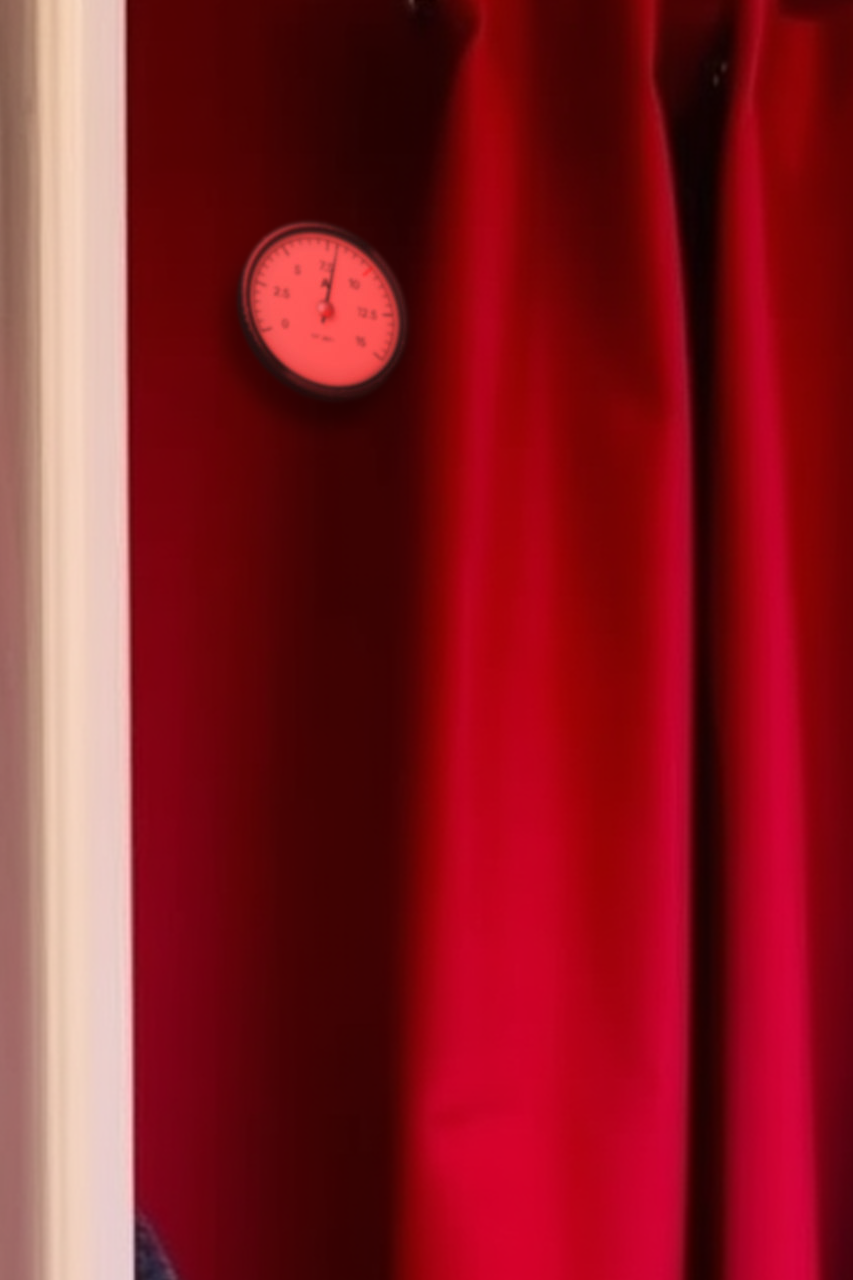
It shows 8 (A)
